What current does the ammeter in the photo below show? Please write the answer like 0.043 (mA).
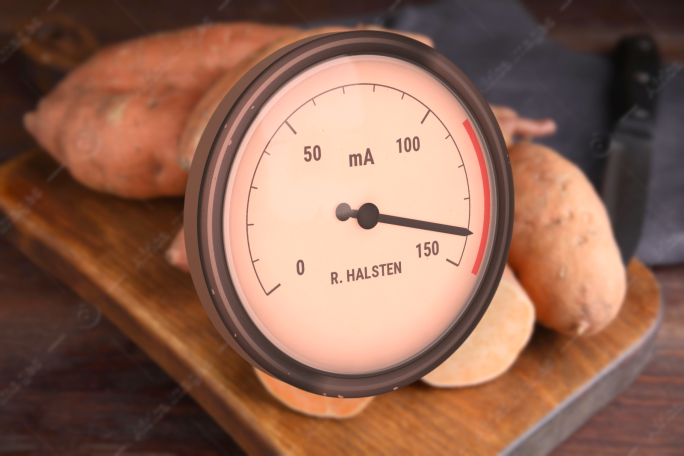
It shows 140 (mA)
